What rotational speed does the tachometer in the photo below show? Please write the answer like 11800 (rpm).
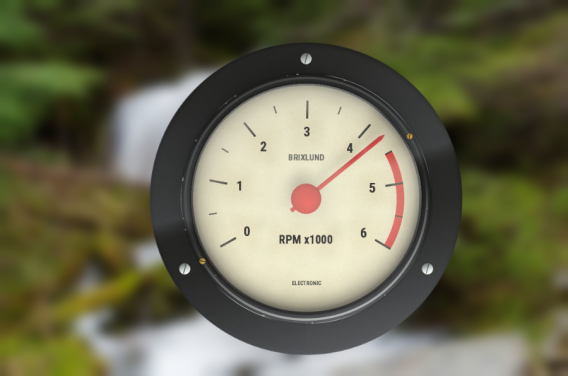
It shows 4250 (rpm)
